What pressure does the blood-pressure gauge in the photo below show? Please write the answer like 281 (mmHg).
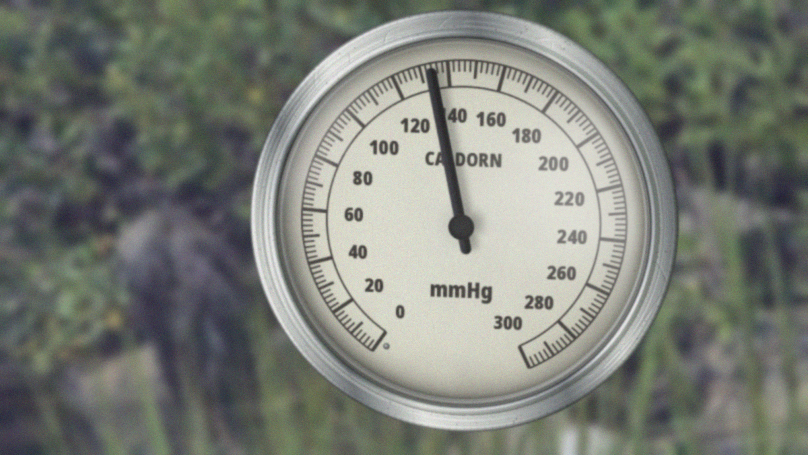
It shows 134 (mmHg)
